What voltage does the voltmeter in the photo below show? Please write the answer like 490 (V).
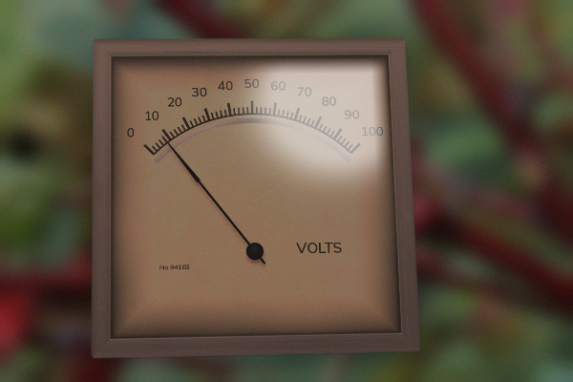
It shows 8 (V)
